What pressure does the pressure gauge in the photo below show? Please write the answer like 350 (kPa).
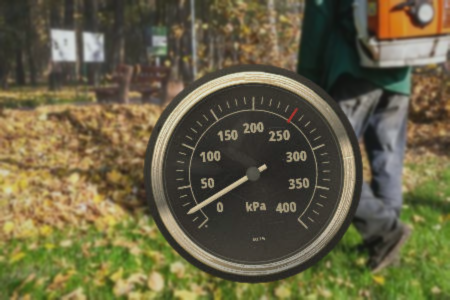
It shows 20 (kPa)
